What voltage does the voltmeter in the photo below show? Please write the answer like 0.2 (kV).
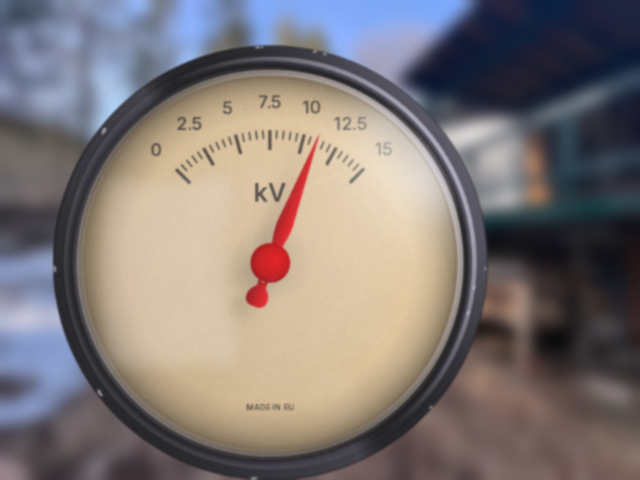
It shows 11 (kV)
